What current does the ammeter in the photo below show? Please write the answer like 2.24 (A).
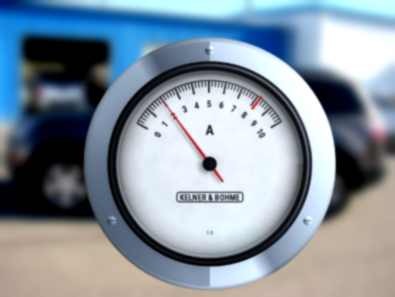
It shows 2 (A)
